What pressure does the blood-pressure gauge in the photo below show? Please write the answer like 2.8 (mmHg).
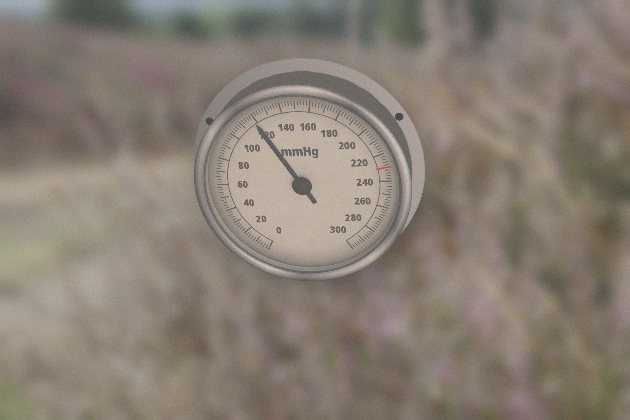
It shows 120 (mmHg)
